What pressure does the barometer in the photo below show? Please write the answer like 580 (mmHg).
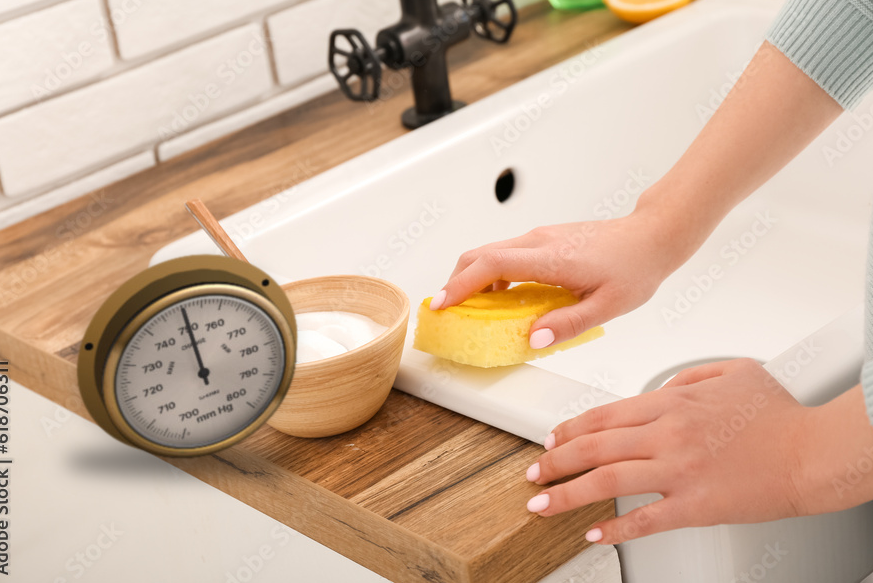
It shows 750 (mmHg)
